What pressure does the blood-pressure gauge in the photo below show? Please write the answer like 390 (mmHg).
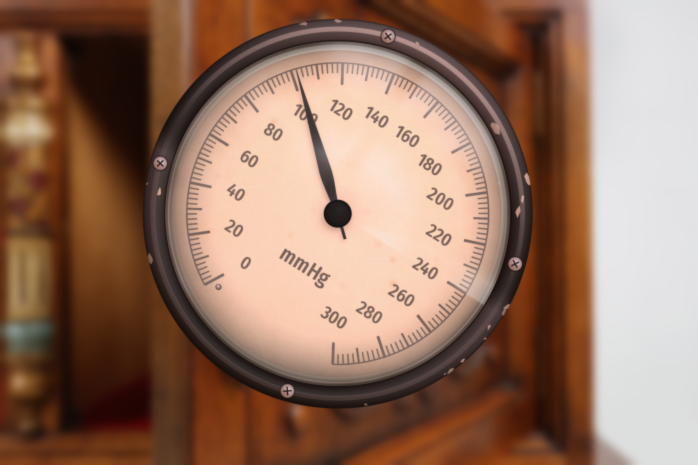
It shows 102 (mmHg)
